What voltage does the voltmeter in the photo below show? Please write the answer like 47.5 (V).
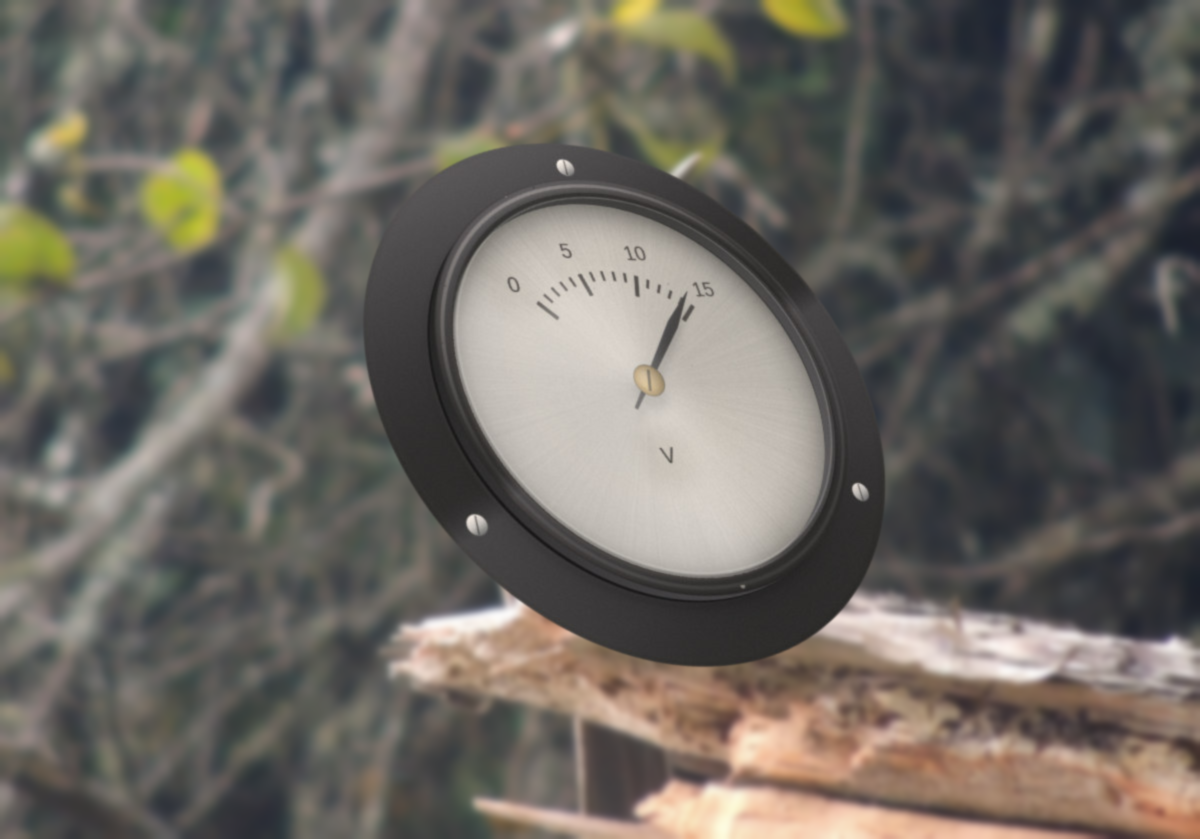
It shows 14 (V)
